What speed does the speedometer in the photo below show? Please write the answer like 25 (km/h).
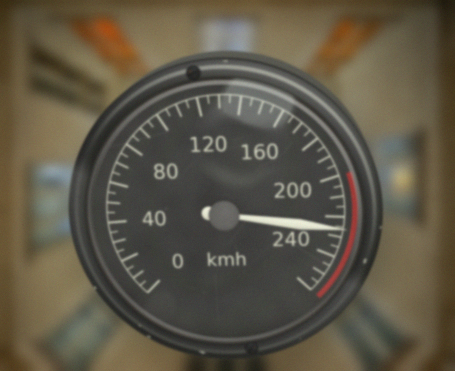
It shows 225 (km/h)
